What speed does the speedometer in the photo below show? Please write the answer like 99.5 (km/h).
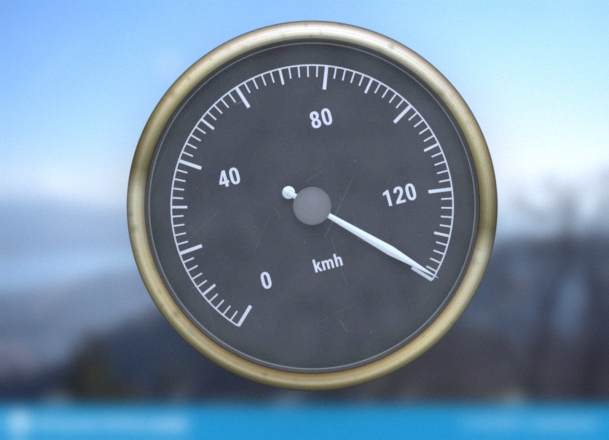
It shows 139 (km/h)
